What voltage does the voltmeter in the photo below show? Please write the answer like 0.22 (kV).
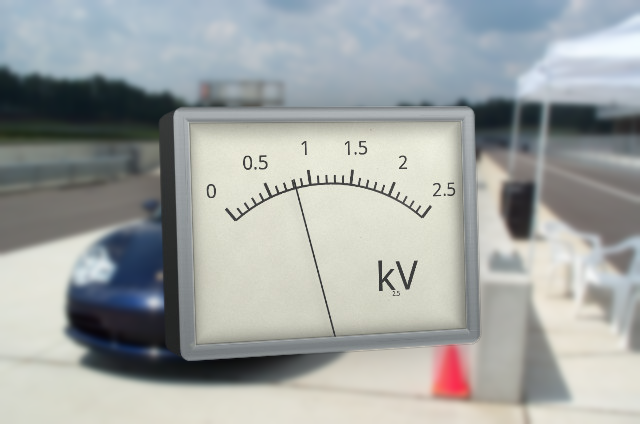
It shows 0.8 (kV)
